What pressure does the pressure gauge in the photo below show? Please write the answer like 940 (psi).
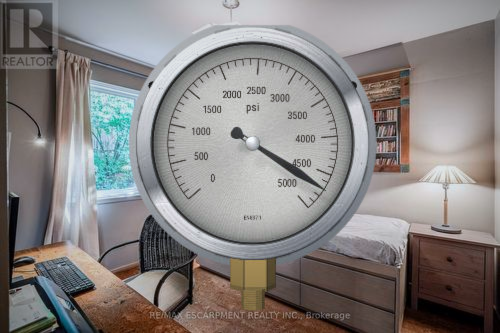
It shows 4700 (psi)
